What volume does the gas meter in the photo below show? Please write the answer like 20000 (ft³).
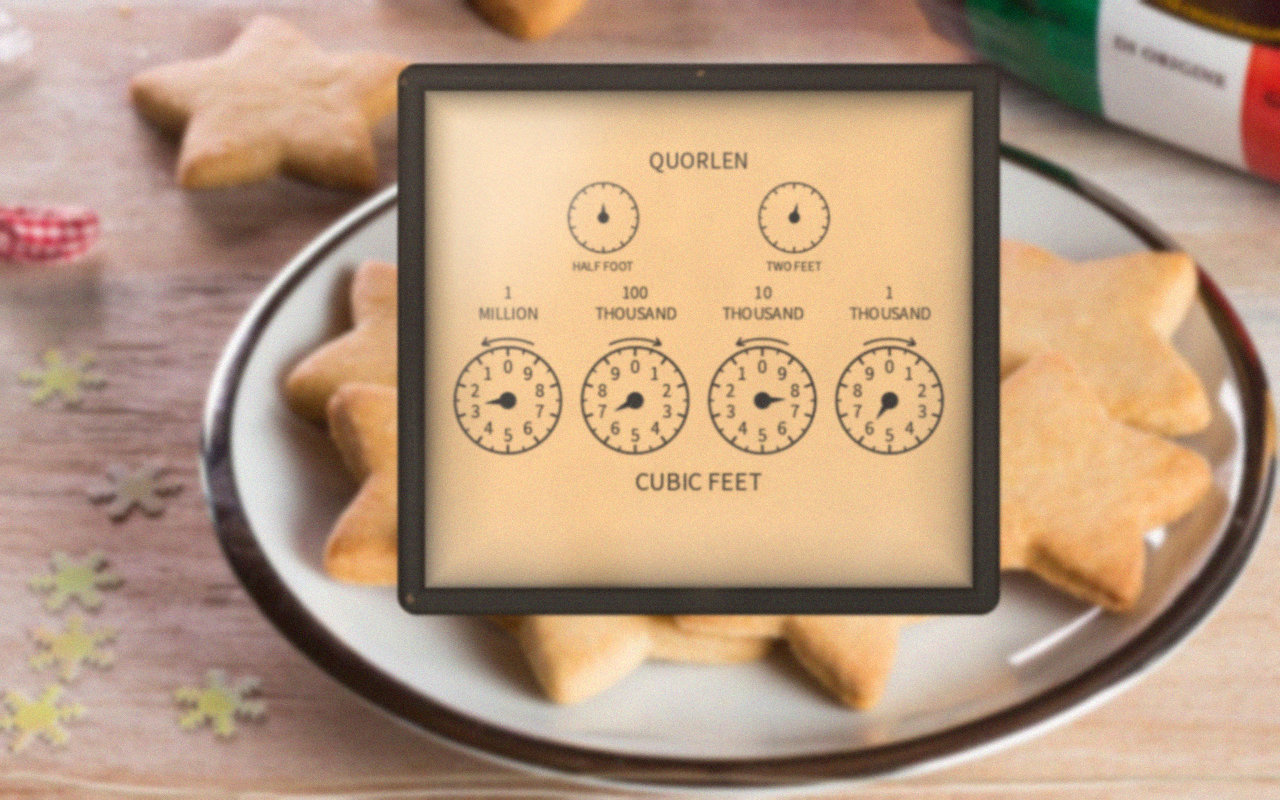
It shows 267600 (ft³)
